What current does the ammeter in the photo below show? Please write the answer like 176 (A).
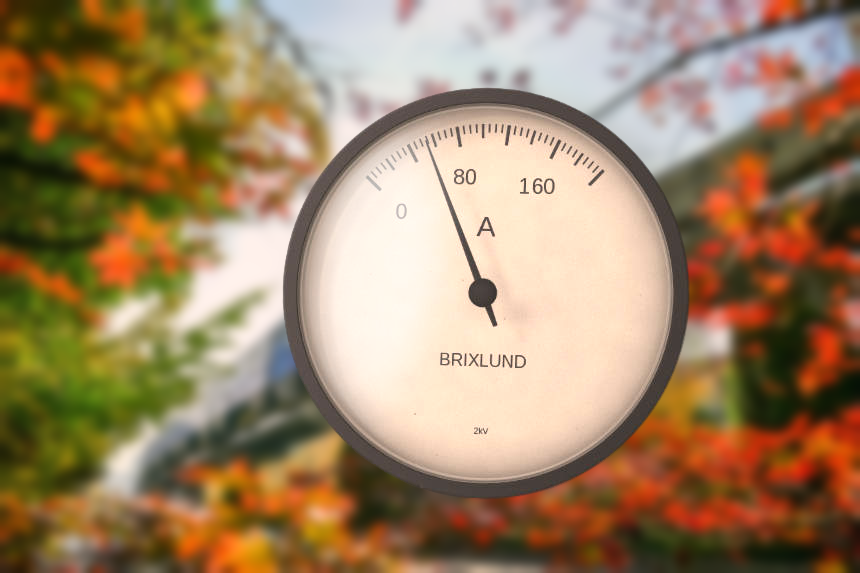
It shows 55 (A)
